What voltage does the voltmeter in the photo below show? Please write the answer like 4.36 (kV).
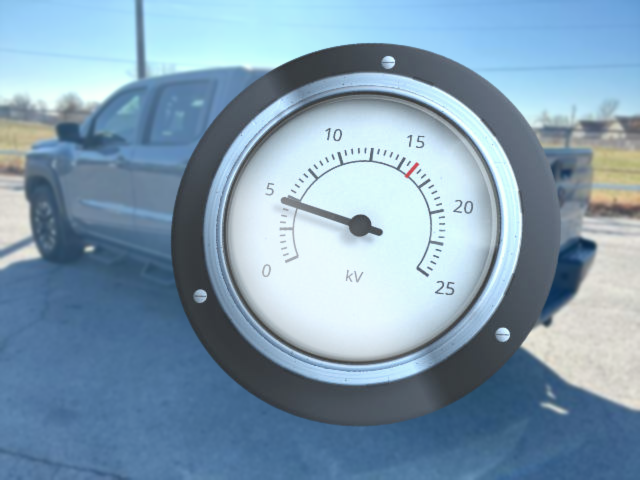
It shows 4.5 (kV)
